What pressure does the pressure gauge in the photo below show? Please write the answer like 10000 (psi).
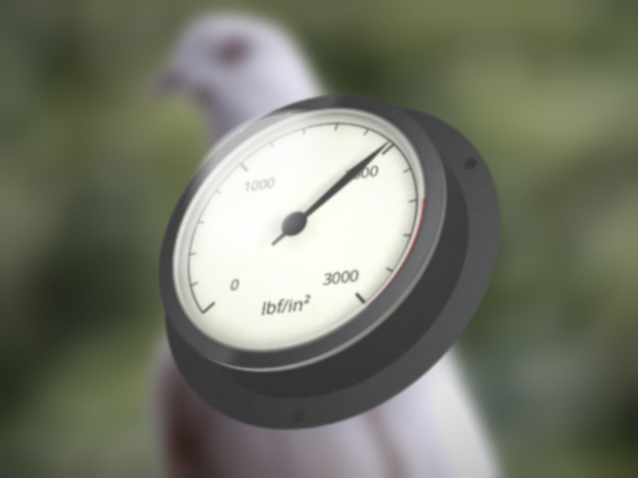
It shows 2000 (psi)
